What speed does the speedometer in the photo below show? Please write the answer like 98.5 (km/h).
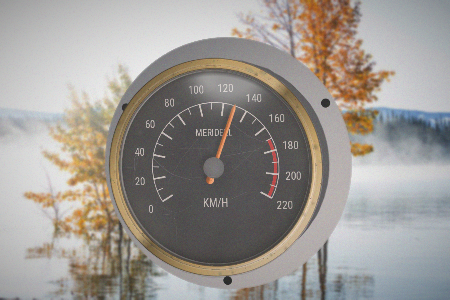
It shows 130 (km/h)
